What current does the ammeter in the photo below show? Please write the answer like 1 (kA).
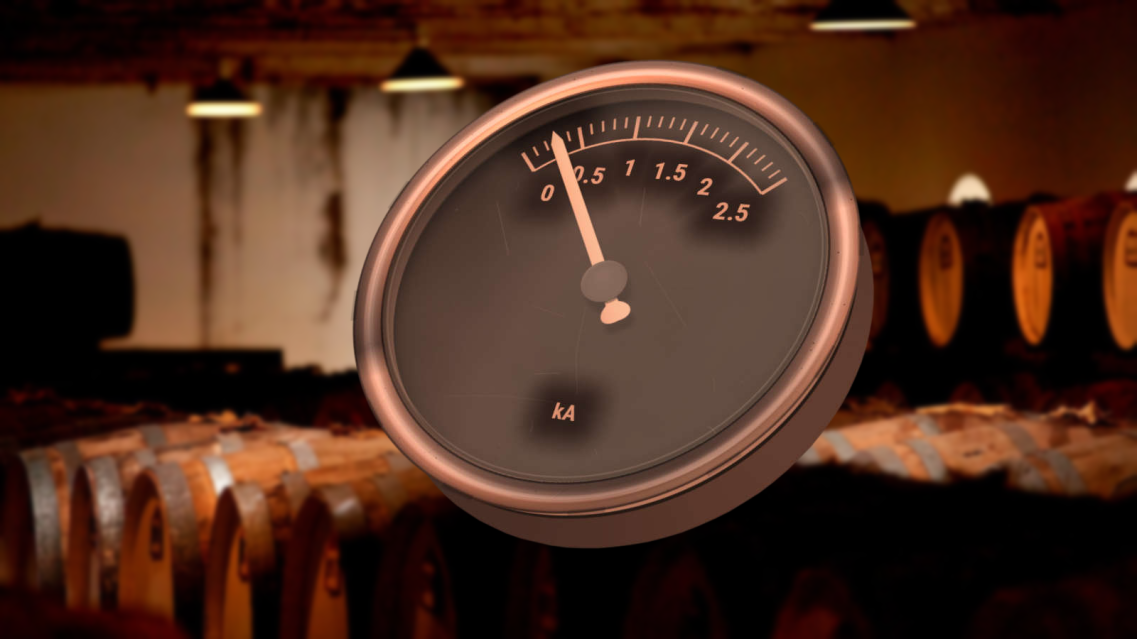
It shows 0.3 (kA)
